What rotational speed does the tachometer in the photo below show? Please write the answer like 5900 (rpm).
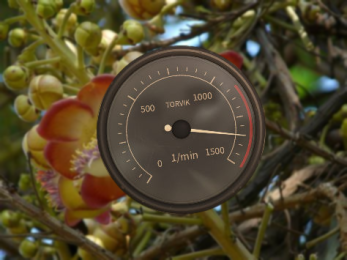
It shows 1350 (rpm)
